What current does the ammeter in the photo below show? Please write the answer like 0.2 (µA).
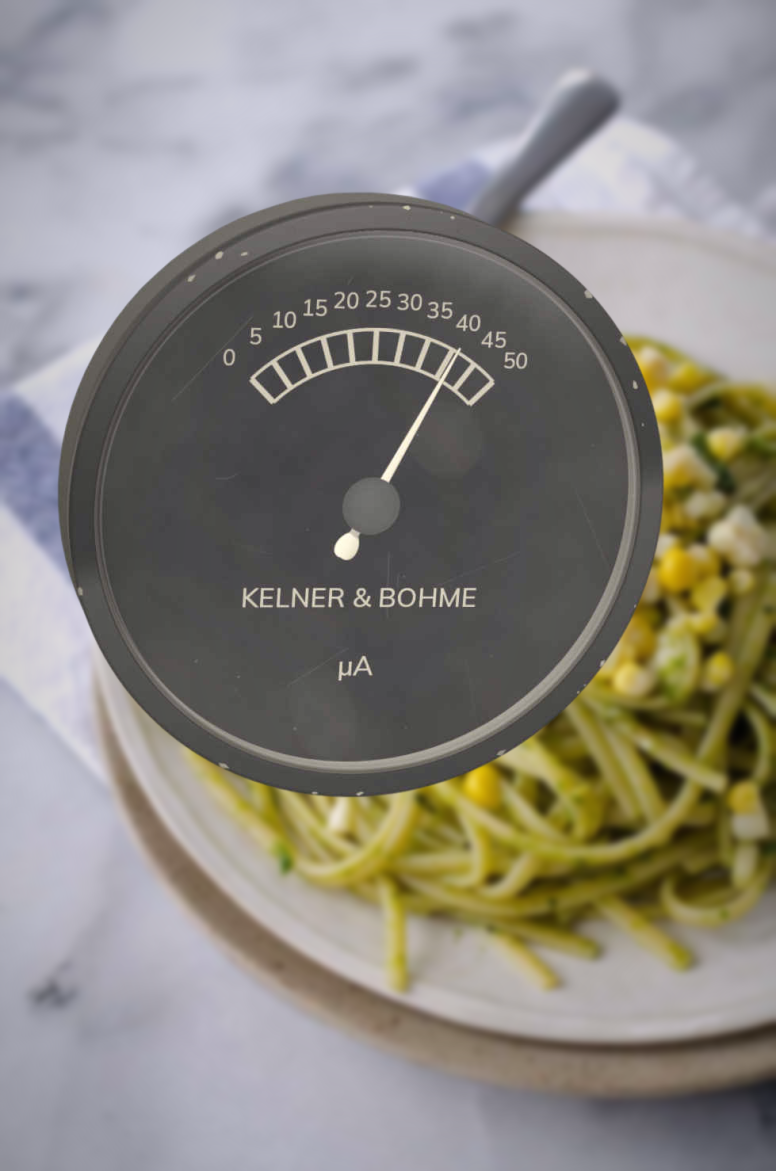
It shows 40 (µA)
